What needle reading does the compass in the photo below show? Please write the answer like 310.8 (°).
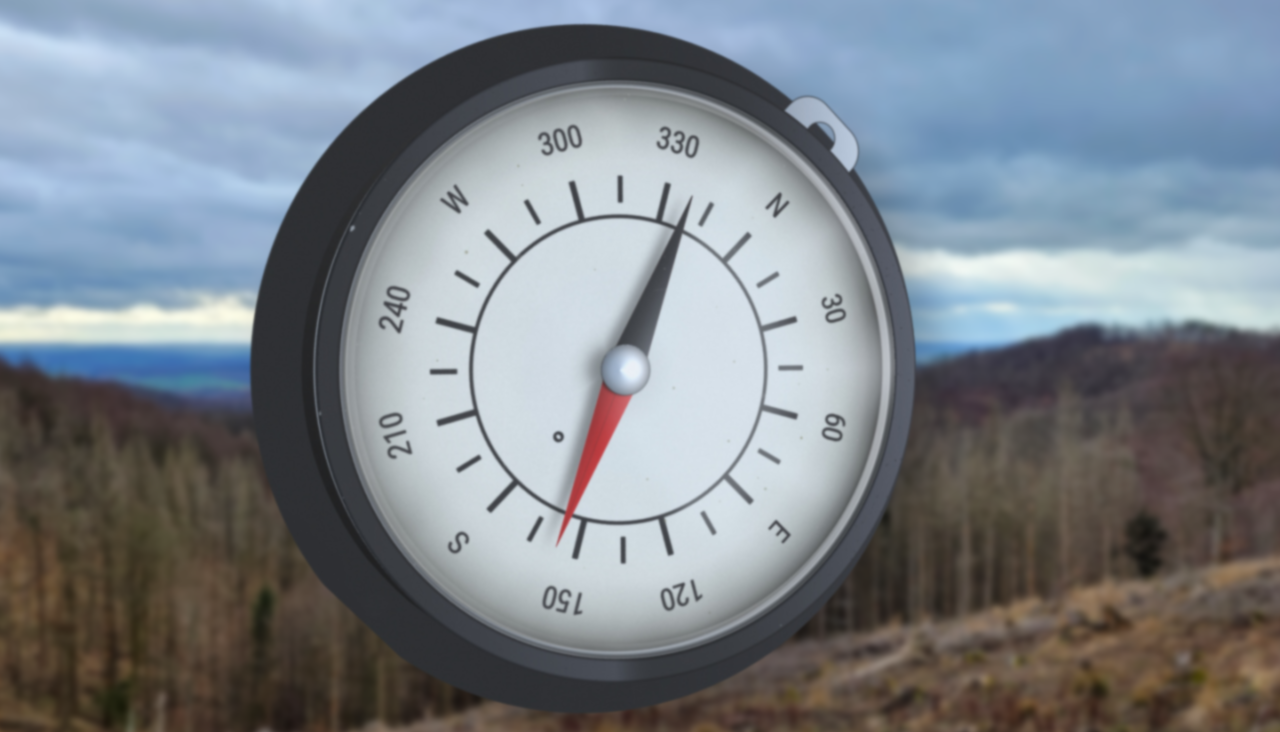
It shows 157.5 (°)
